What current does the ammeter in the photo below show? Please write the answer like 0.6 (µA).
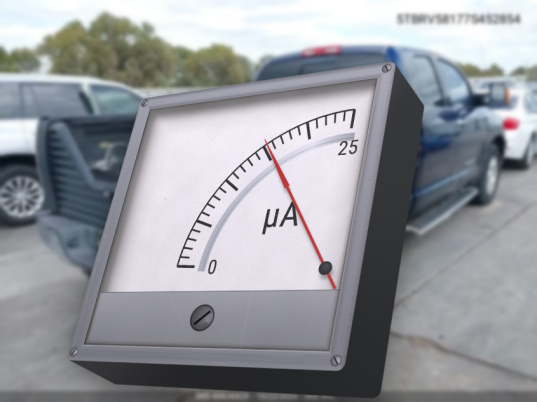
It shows 15.5 (µA)
